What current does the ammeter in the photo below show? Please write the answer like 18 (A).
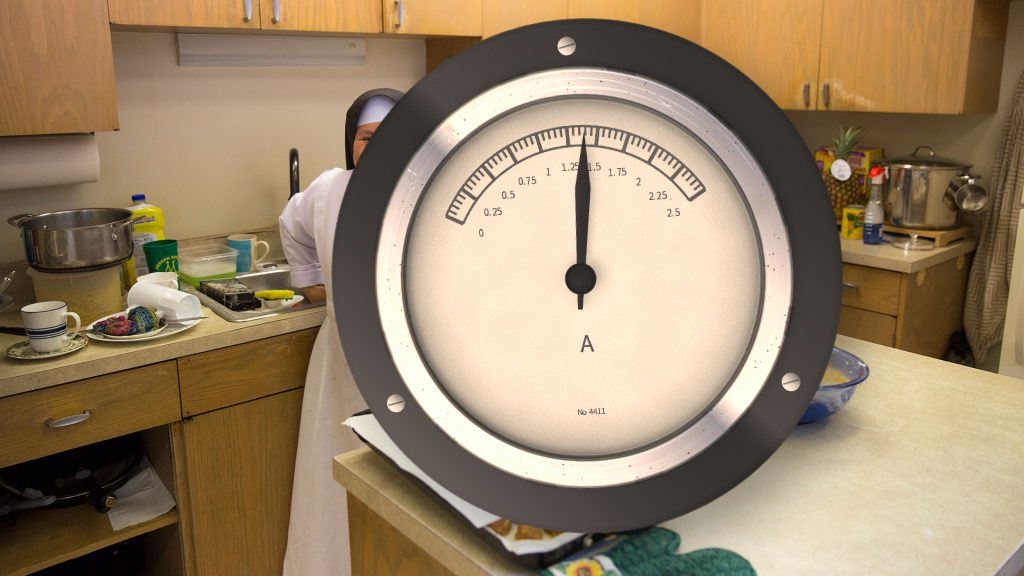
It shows 1.4 (A)
